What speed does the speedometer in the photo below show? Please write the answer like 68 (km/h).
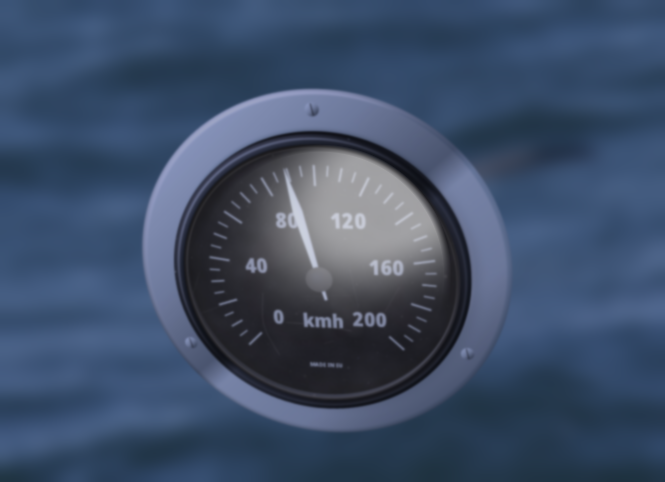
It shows 90 (km/h)
